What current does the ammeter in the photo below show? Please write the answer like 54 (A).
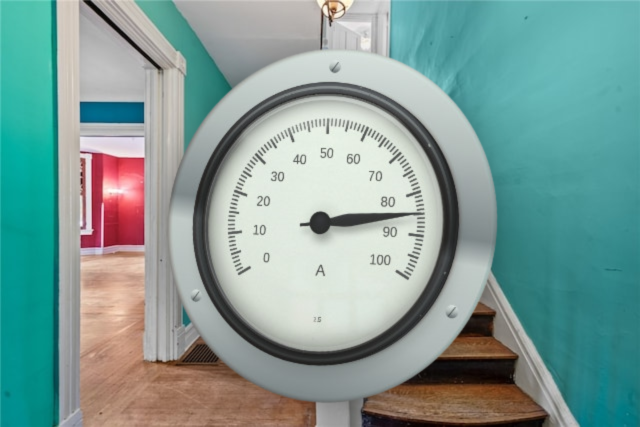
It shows 85 (A)
